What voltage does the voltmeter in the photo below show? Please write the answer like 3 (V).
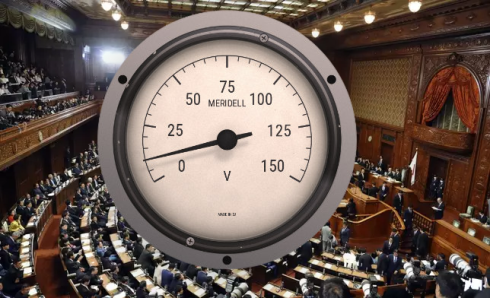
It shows 10 (V)
